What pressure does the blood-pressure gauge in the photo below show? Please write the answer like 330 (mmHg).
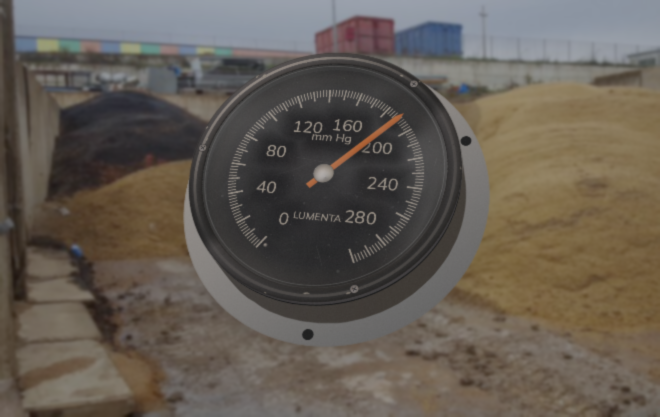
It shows 190 (mmHg)
